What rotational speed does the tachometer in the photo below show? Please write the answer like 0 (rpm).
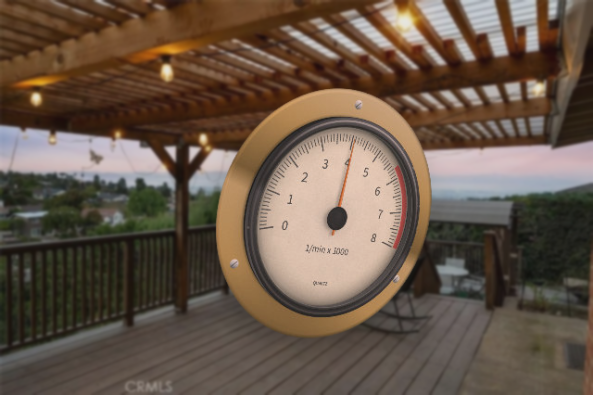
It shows 4000 (rpm)
